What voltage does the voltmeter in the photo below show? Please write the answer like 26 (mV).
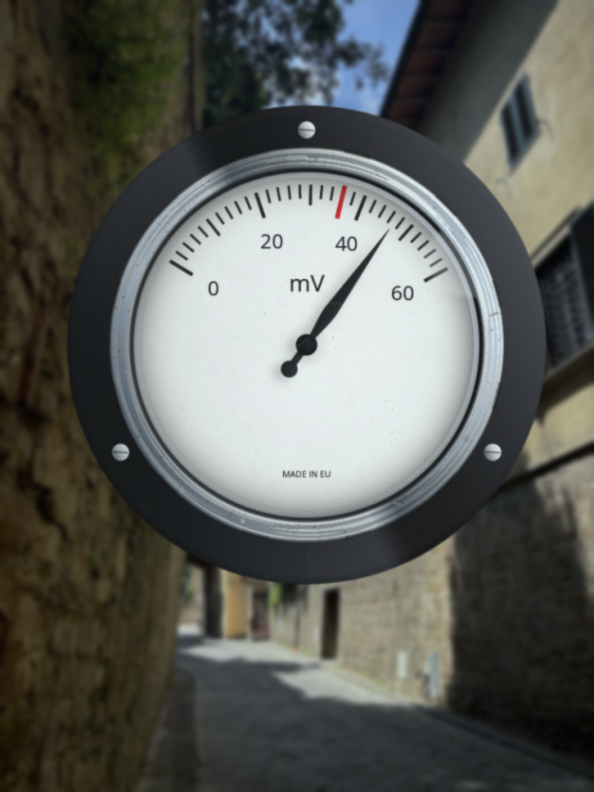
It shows 47 (mV)
